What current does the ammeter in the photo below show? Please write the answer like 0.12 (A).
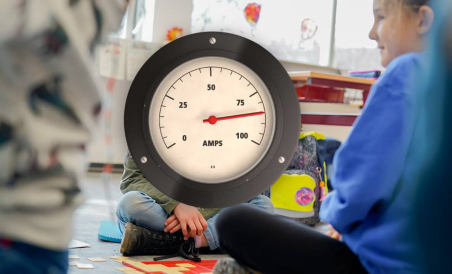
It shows 85 (A)
